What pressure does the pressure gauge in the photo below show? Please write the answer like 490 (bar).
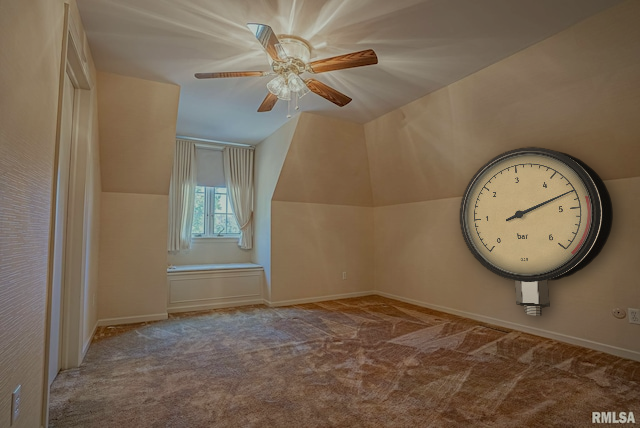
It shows 4.6 (bar)
